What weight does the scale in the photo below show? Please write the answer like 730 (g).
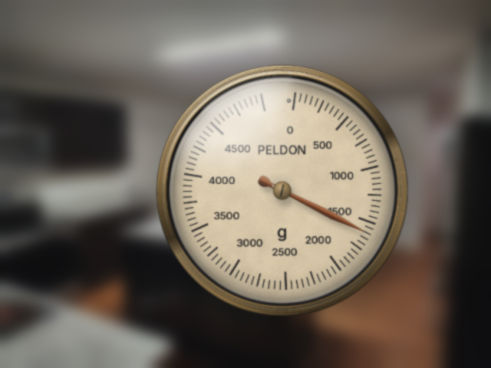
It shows 1600 (g)
